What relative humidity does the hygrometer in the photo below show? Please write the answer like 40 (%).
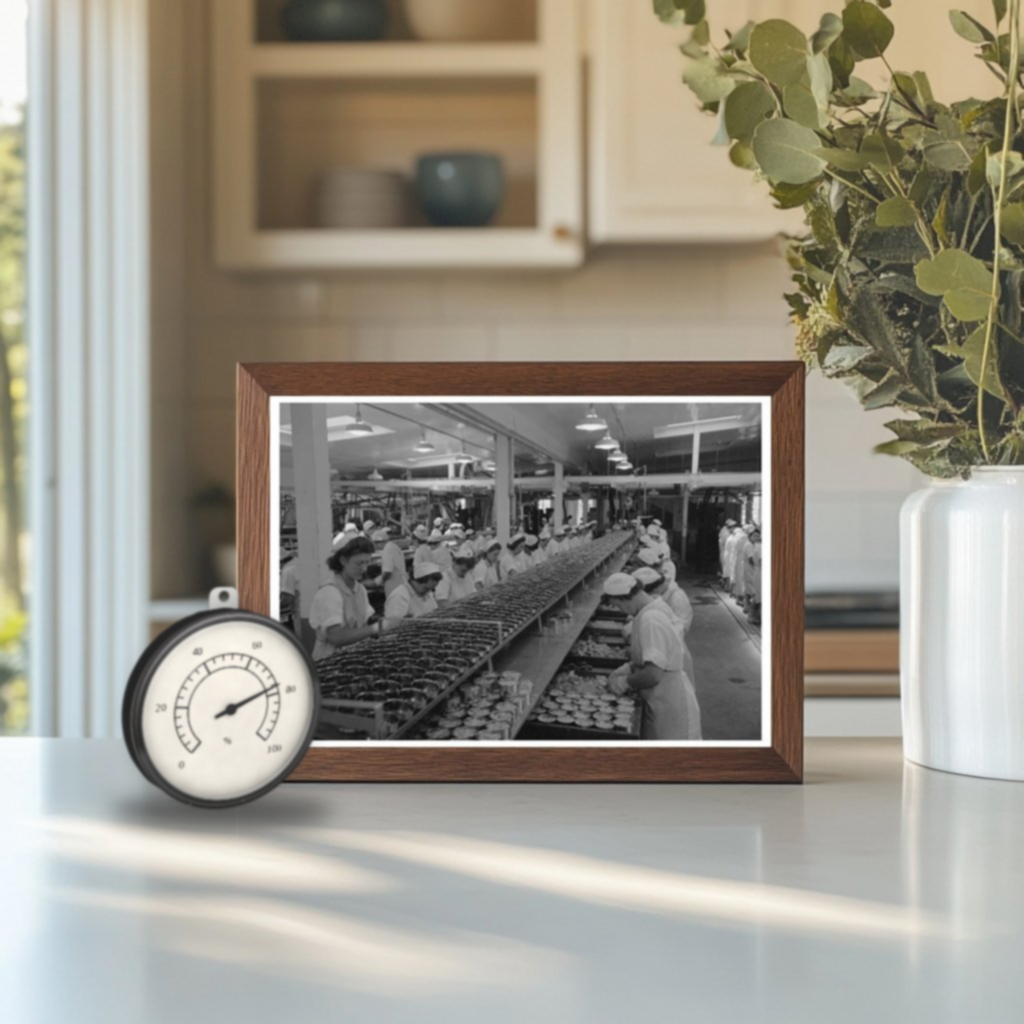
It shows 76 (%)
